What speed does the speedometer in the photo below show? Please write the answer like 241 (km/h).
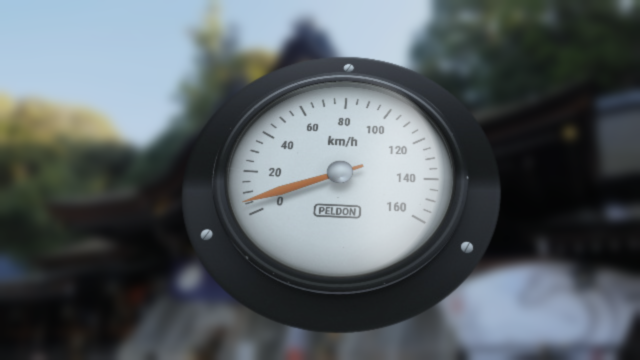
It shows 5 (km/h)
